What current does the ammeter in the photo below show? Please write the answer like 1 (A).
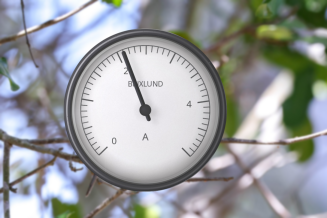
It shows 2.1 (A)
